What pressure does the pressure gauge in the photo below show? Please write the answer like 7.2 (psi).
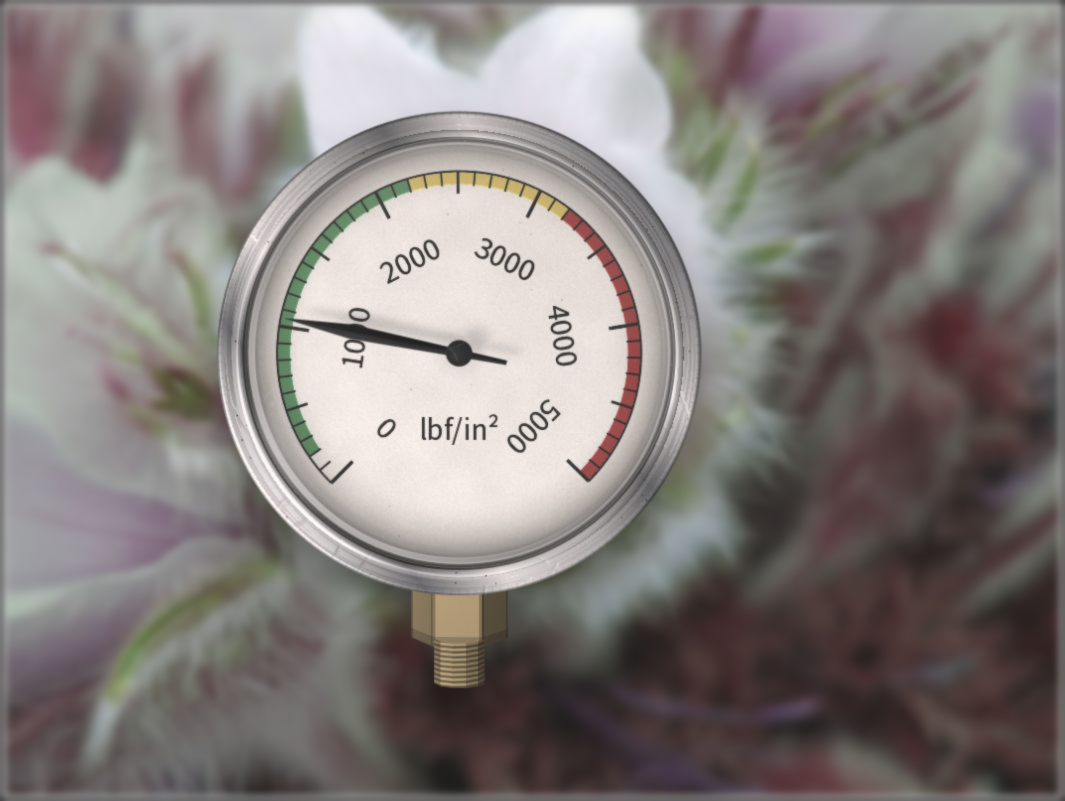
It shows 1050 (psi)
